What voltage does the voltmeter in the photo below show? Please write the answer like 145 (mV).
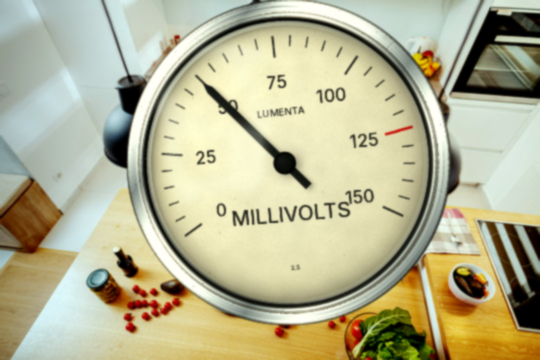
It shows 50 (mV)
